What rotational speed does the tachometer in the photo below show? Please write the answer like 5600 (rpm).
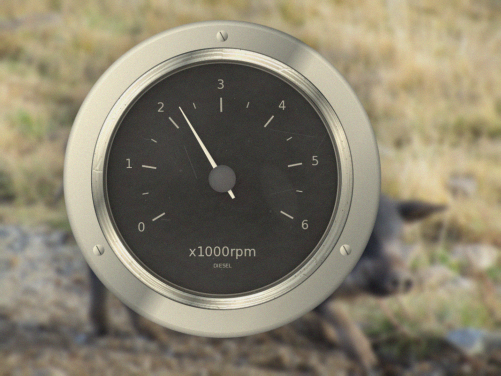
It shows 2250 (rpm)
